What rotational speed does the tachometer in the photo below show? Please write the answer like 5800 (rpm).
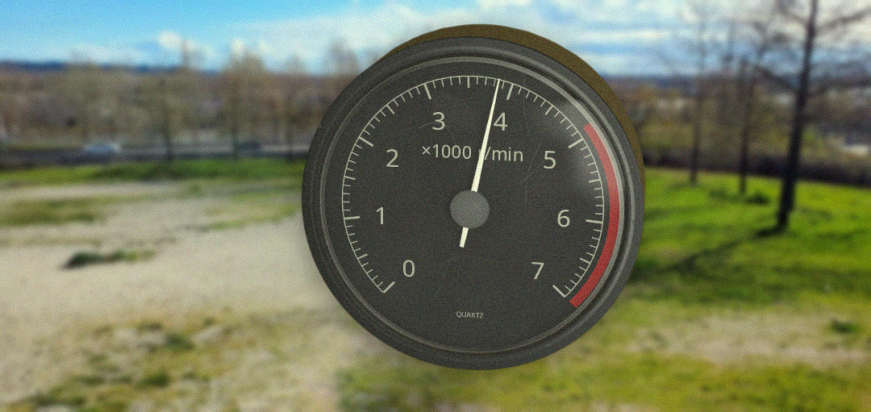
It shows 3850 (rpm)
